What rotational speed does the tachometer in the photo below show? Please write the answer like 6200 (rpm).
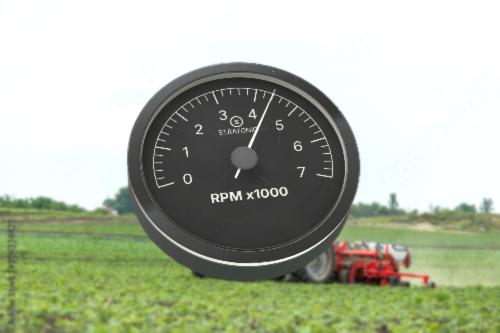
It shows 4400 (rpm)
